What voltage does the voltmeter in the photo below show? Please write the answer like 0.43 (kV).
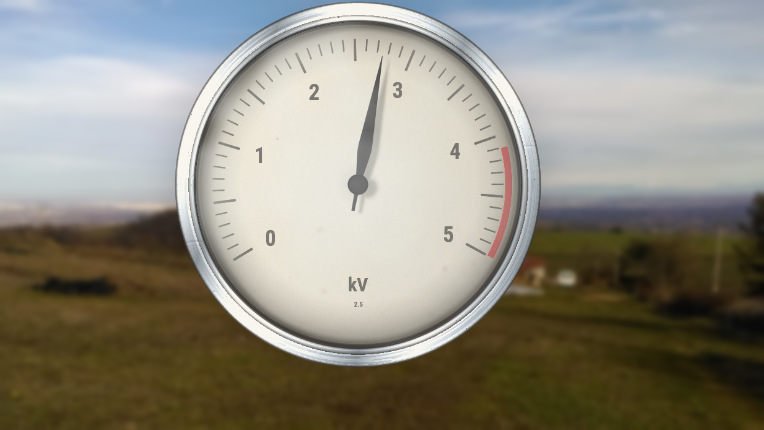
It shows 2.75 (kV)
